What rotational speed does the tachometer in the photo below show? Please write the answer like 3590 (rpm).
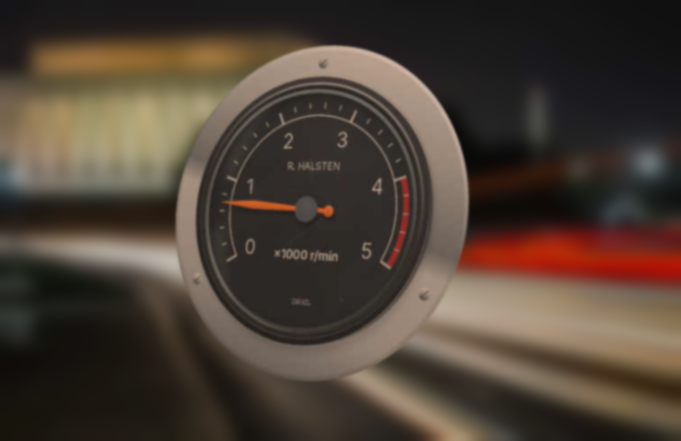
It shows 700 (rpm)
